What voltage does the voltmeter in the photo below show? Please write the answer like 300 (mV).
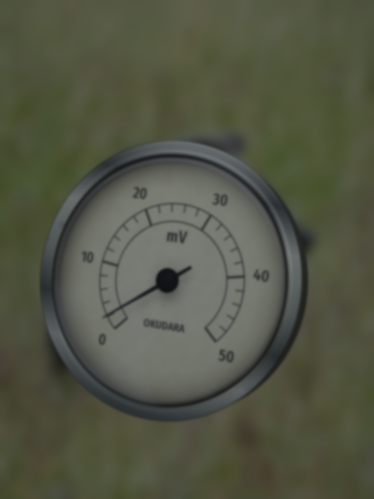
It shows 2 (mV)
